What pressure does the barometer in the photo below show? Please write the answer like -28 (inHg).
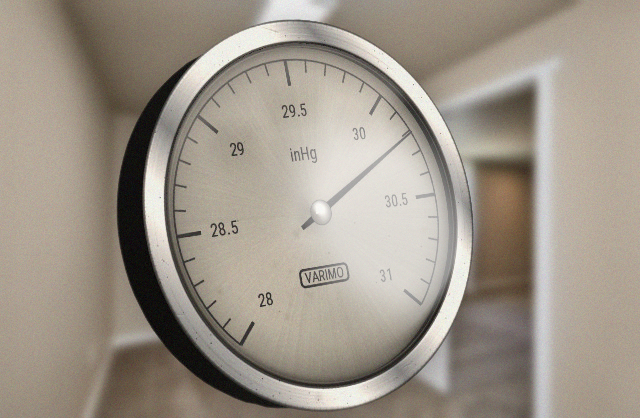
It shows 30.2 (inHg)
